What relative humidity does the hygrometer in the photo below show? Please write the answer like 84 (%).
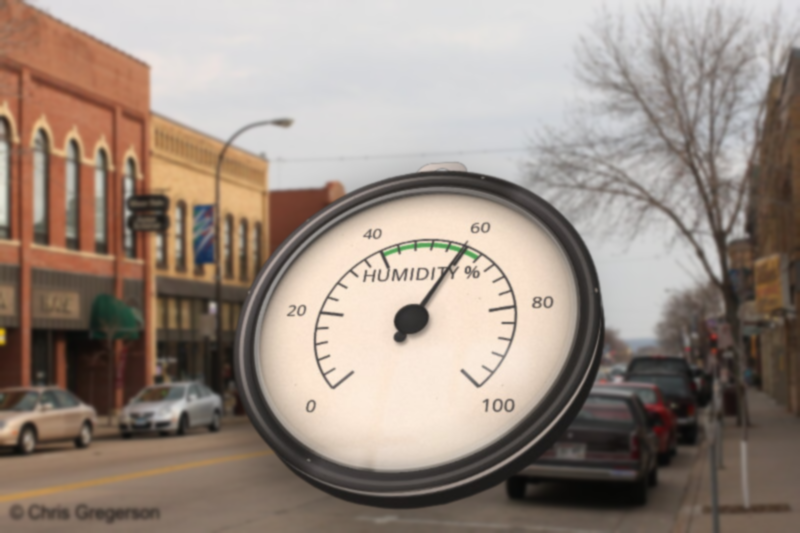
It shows 60 (%)
